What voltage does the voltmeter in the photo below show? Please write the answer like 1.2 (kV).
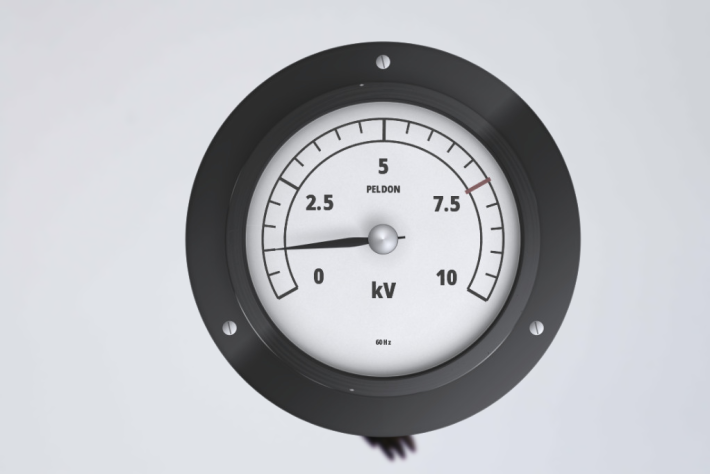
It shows 1 (kV)
